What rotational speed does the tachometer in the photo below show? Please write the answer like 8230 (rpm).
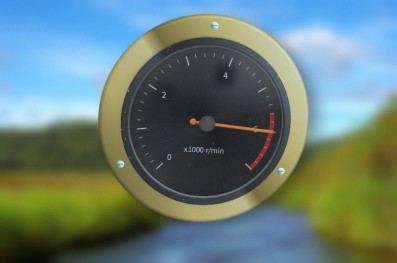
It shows 6000 (rpm)
